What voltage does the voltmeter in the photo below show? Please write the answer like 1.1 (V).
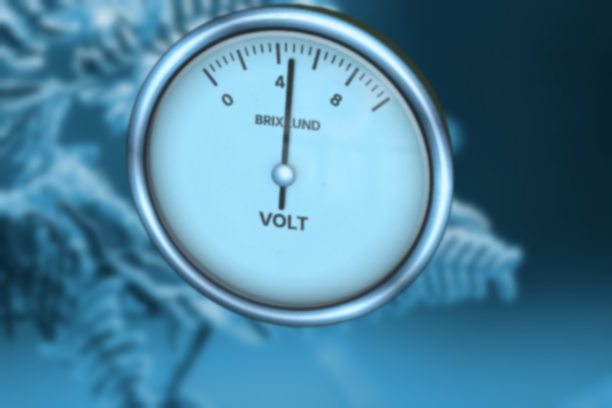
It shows 4.8 (V)
